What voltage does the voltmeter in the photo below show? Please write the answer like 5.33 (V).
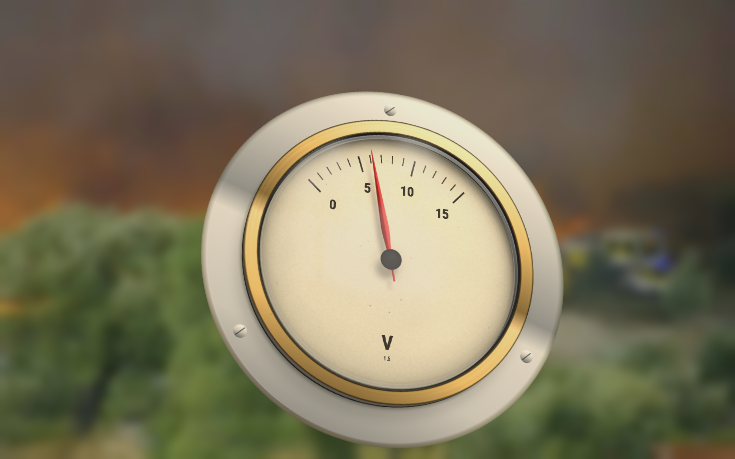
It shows 6 (V)
